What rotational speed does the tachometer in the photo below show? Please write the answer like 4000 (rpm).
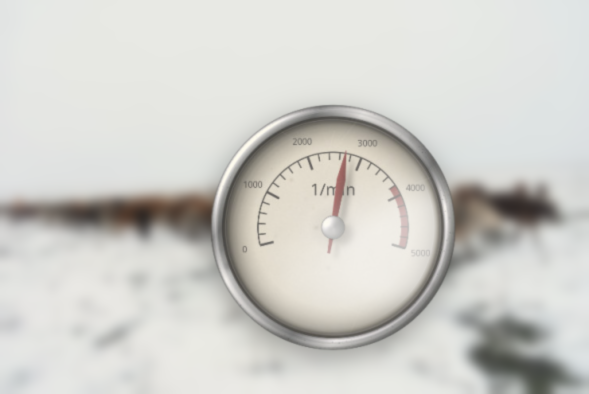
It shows 2700 (rpm)
